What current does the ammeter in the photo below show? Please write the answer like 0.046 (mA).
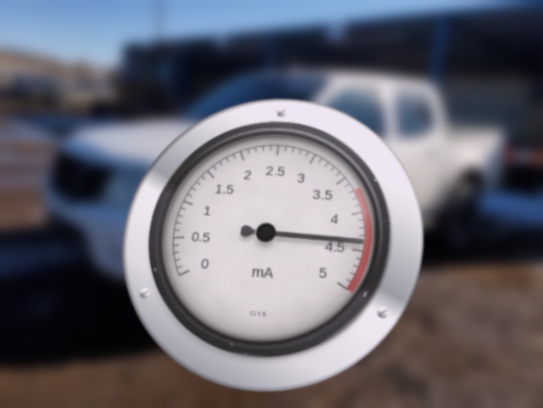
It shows 4.4 (mA)
